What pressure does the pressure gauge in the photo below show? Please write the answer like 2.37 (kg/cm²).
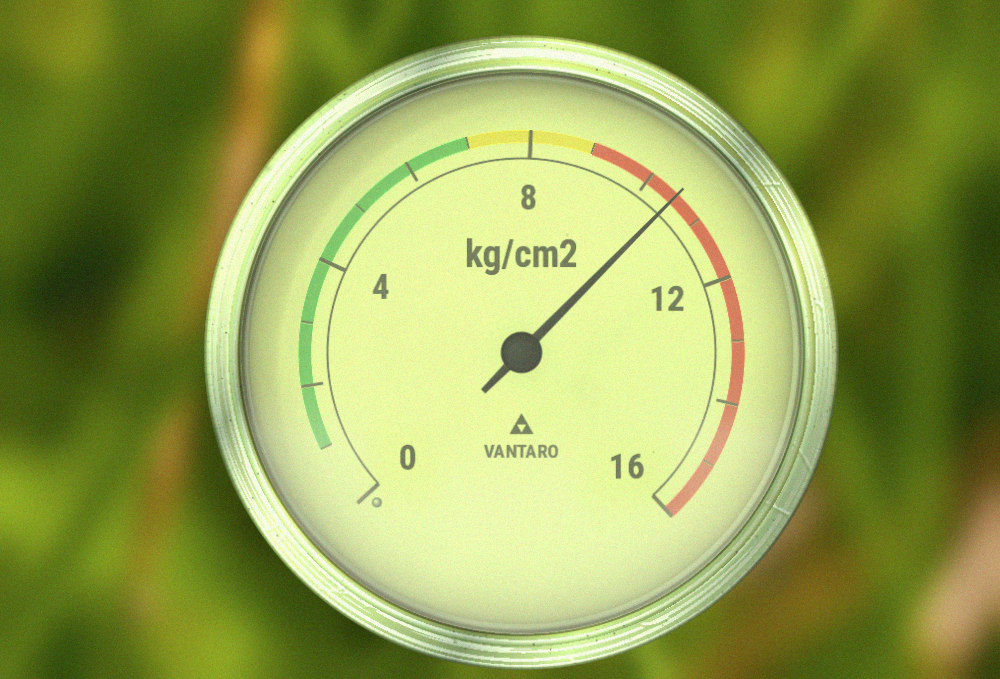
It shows 10.5 (kg/cm²)
